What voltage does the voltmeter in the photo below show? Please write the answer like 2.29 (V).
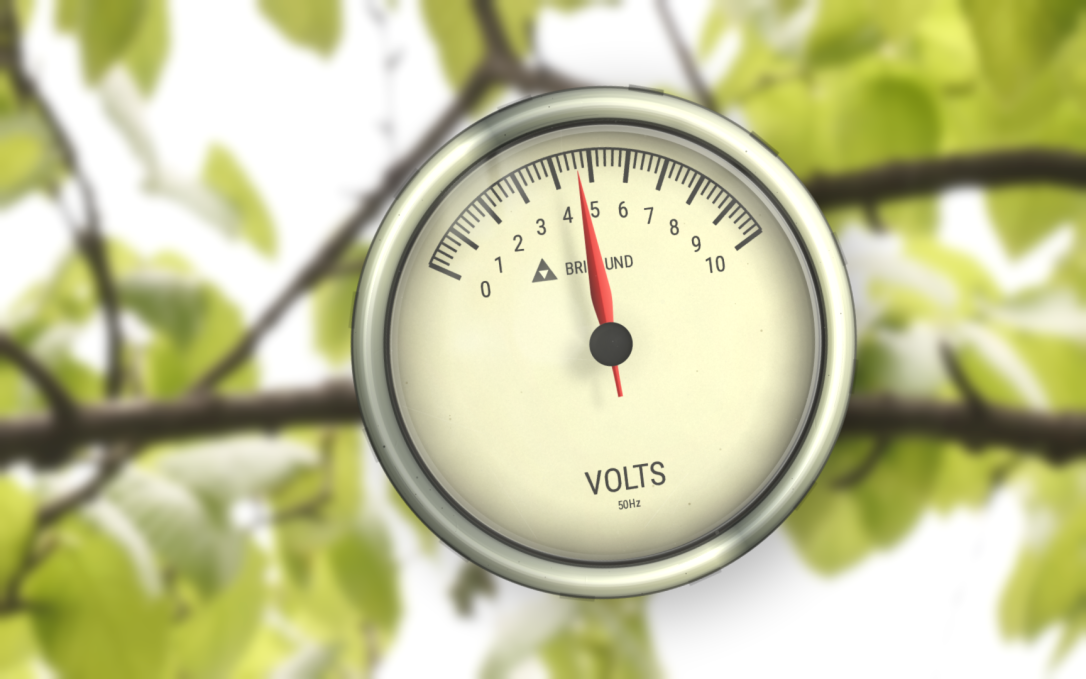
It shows 4.6 (V)
